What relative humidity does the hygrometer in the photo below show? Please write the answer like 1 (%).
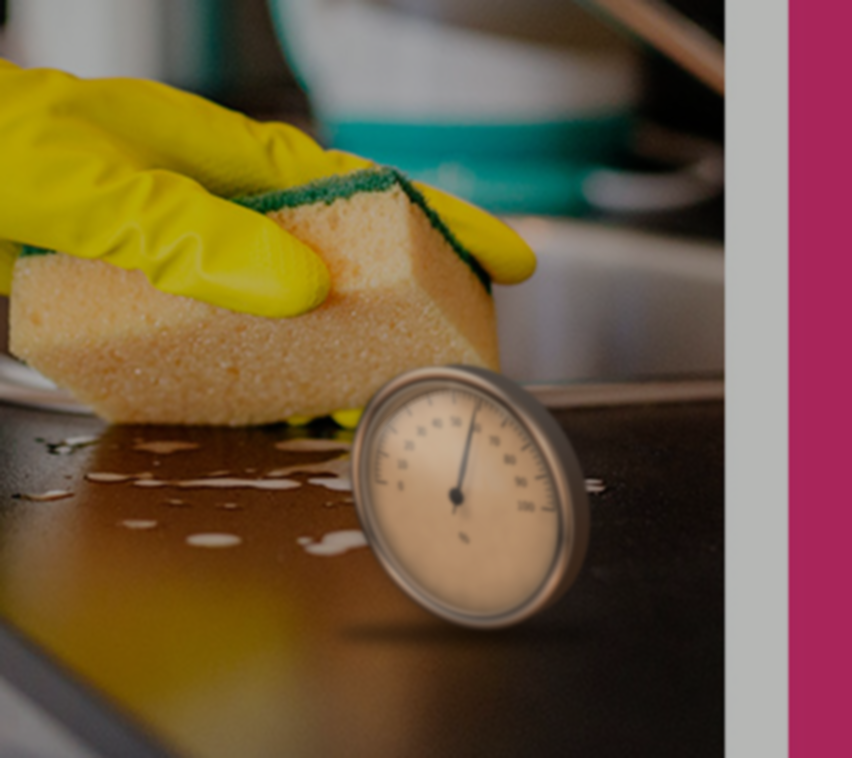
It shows 60 (%)
